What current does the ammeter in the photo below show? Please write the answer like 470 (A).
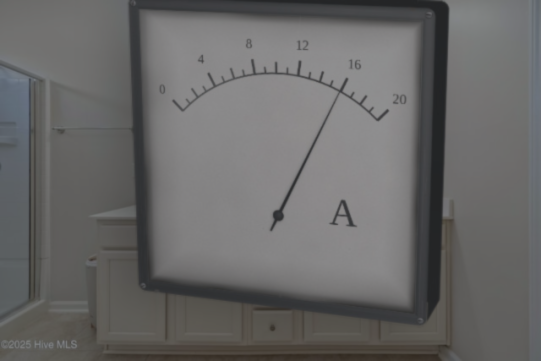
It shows 16 (A)
